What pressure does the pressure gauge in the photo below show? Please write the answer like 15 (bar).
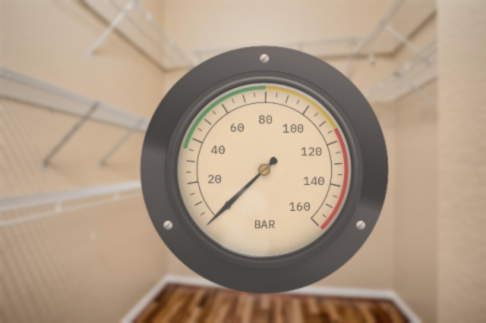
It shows 0 (bar)
